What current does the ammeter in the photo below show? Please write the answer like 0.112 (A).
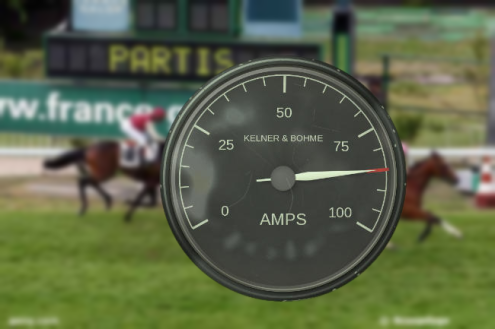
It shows 85 (A)
